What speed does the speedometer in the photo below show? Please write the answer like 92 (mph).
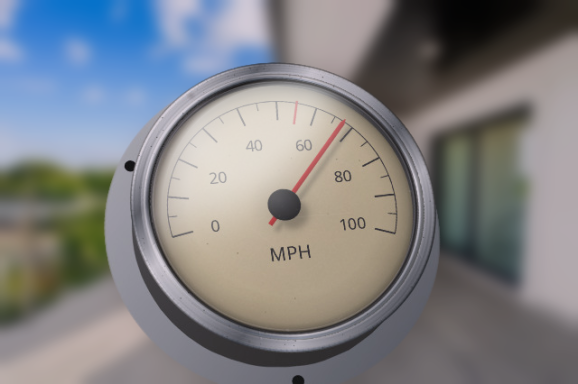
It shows 67.5 (mph)
